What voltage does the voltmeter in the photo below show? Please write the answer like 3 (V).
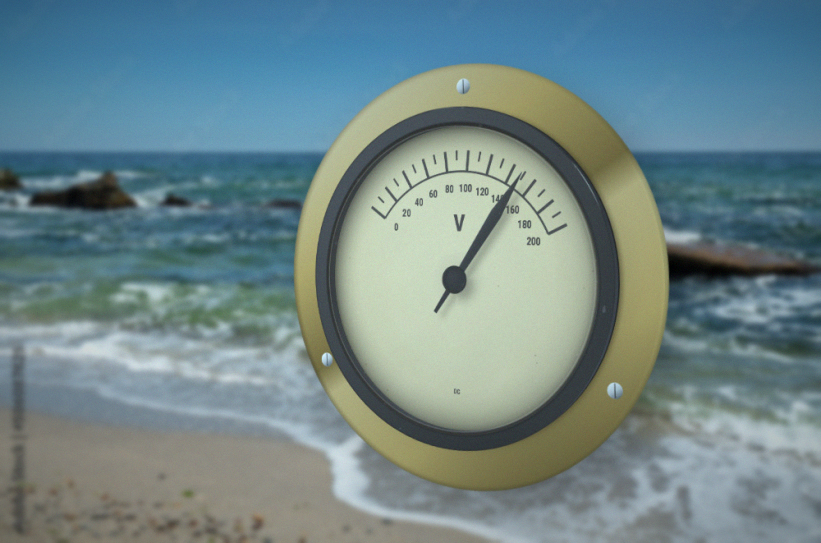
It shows 150 (V)
